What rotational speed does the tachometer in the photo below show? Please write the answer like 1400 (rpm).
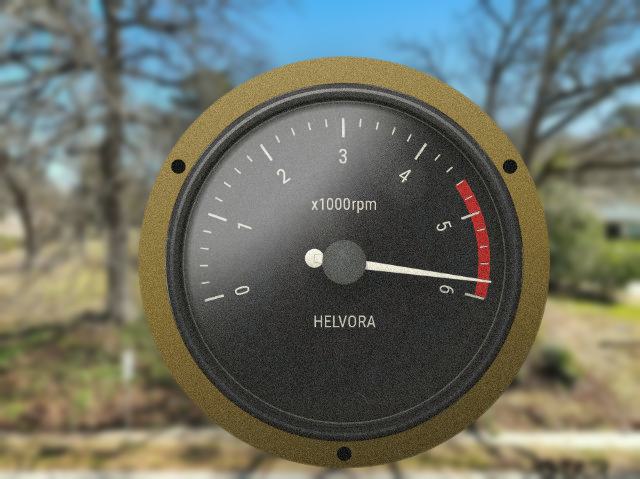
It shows 5800 (rpm)
